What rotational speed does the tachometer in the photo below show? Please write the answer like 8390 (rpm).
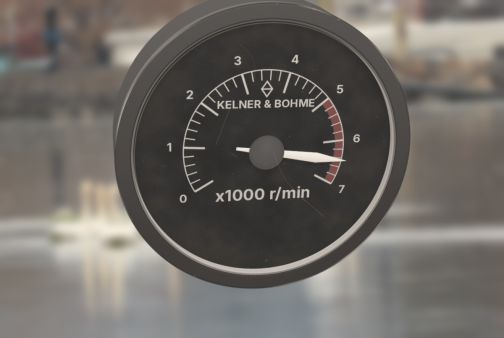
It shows 6400 (rpm)
